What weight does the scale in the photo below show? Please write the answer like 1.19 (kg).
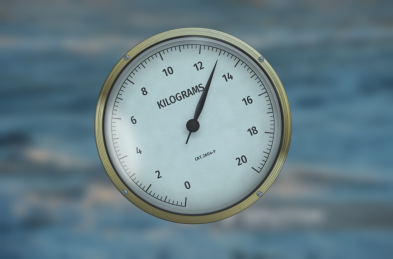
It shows 13 (kg)
